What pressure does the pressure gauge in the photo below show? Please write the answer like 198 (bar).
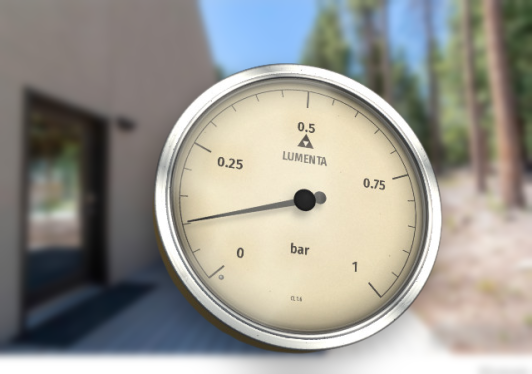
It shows 0.1 (bar)
